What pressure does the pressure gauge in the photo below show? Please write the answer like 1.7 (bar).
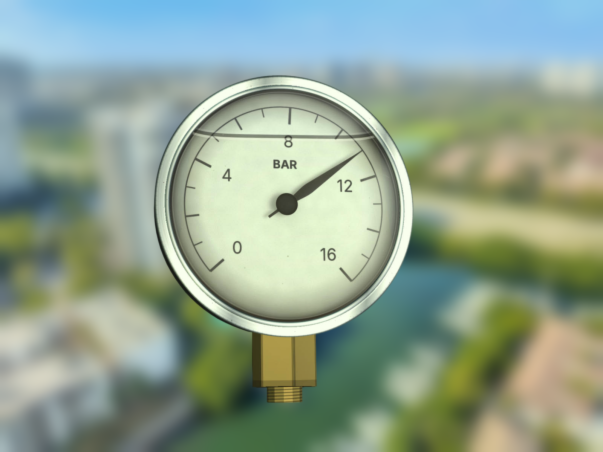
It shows 11 (bar)
